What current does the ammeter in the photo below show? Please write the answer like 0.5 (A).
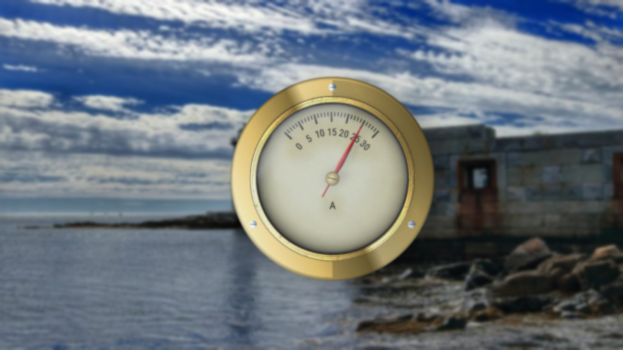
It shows 25 (A)
